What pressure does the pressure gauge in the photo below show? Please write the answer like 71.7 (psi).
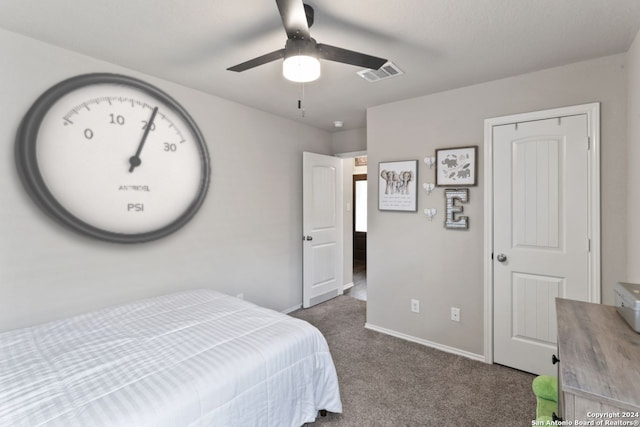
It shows 20 (psi)
